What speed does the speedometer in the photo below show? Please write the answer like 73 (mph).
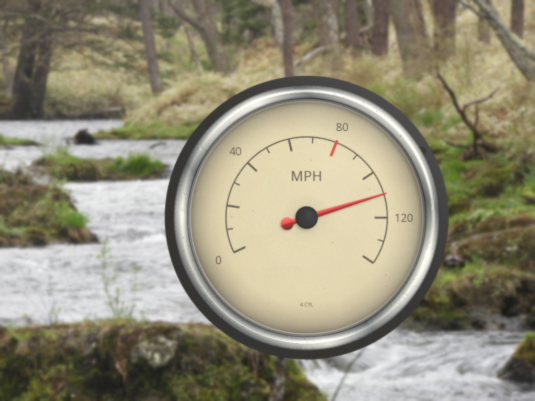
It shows 110 (mph)
